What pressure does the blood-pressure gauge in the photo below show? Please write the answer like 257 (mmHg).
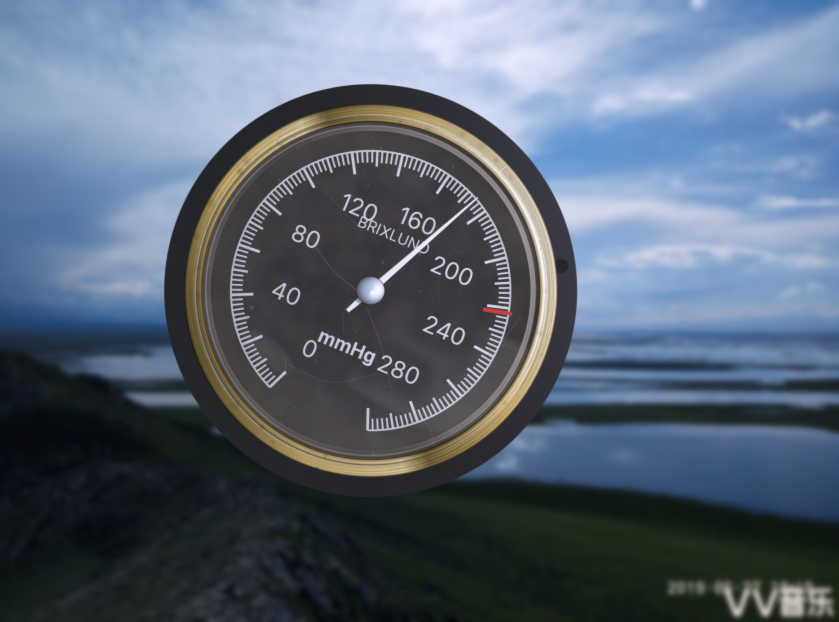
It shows 174 (mmHg)
